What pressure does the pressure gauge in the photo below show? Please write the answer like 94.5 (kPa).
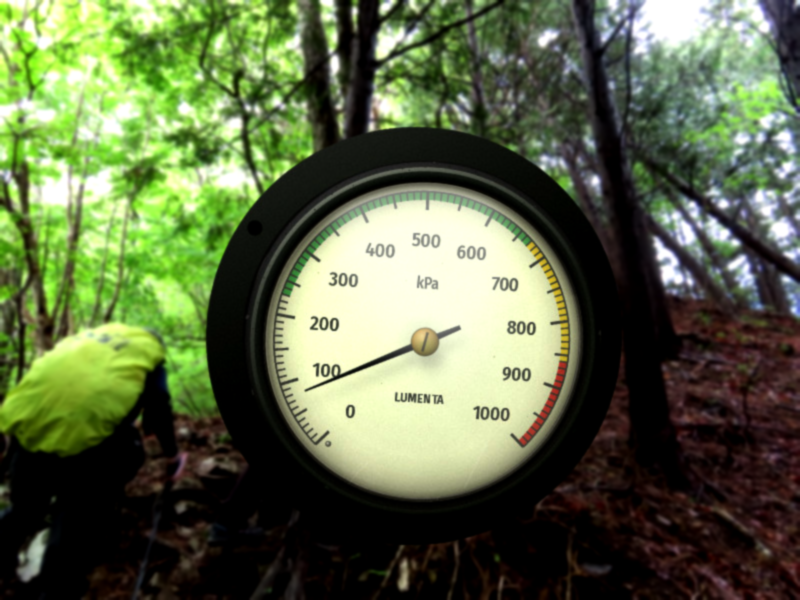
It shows 80 (kPa)
